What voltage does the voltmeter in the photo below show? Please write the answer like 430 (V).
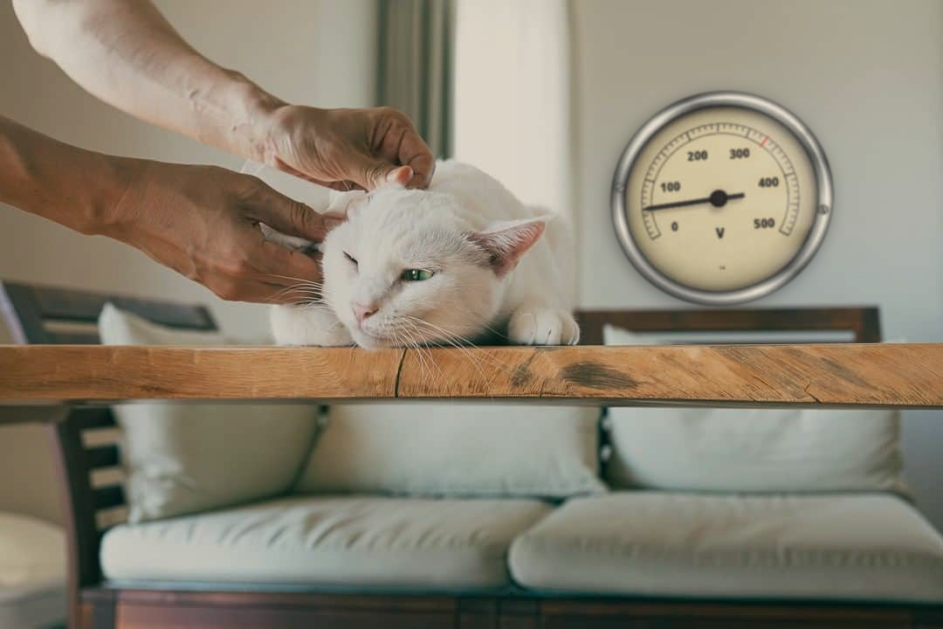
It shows 50 (V)
